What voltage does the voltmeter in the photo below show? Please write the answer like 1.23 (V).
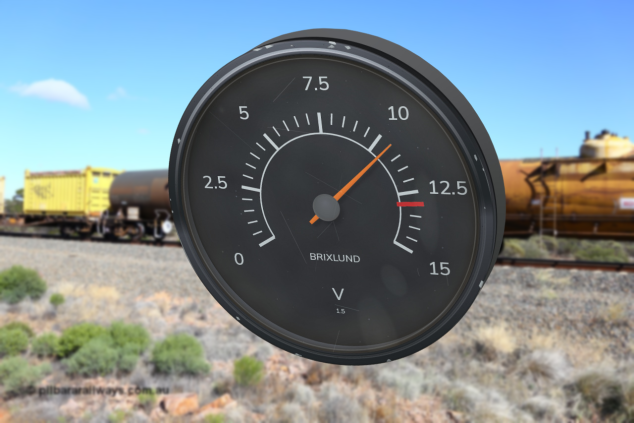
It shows 10.5 (V)
